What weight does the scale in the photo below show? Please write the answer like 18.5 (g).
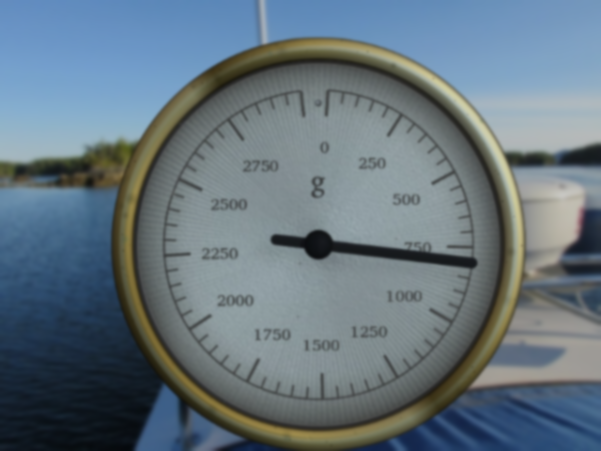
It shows 800 (g)
